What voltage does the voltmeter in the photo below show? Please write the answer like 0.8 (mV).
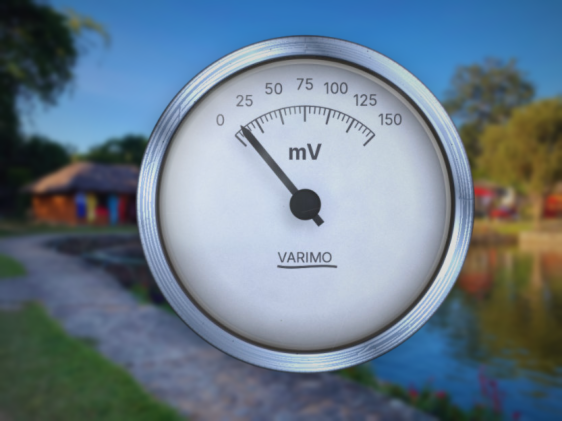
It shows 10 (mV)
